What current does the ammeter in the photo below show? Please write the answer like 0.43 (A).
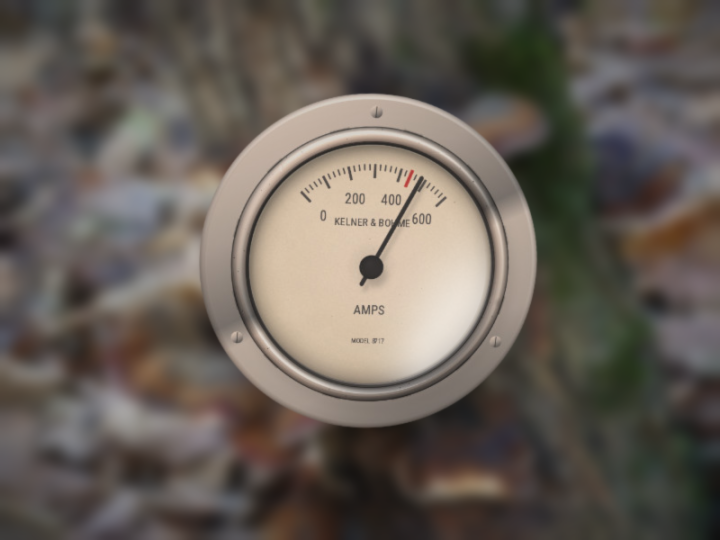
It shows 480 (A)
